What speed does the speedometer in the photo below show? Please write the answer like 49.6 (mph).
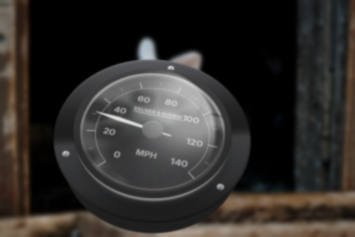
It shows 30 (mph)
